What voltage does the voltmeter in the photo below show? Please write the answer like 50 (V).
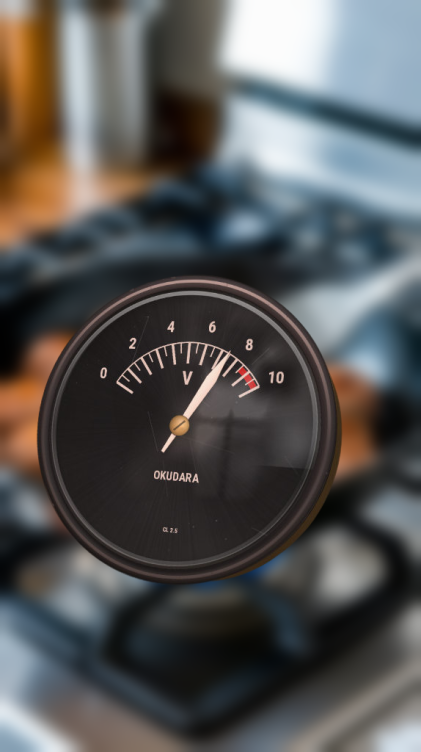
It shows 7.5 (V)
